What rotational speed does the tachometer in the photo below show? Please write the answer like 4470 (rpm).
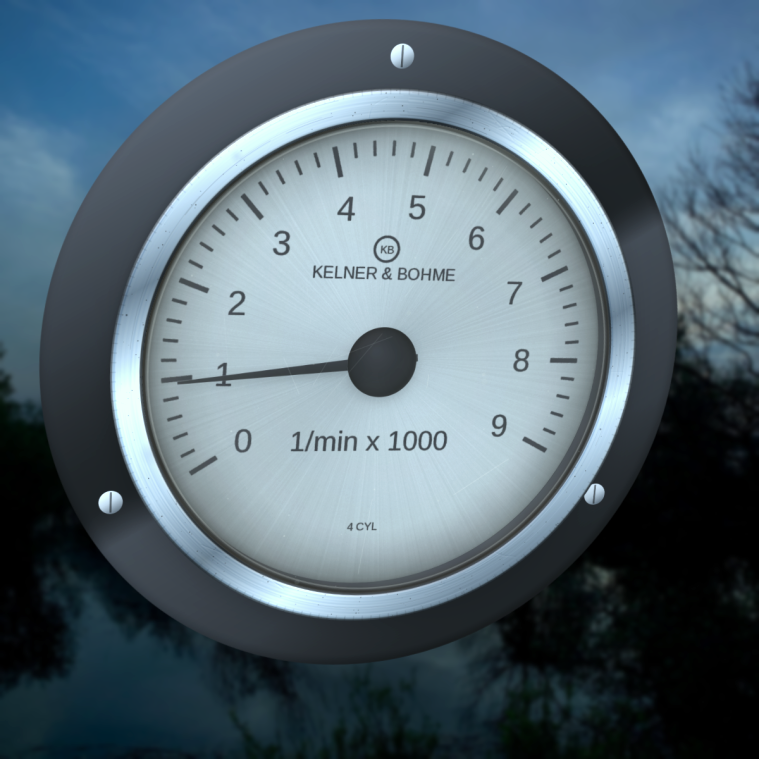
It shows 1000 (rpm)
